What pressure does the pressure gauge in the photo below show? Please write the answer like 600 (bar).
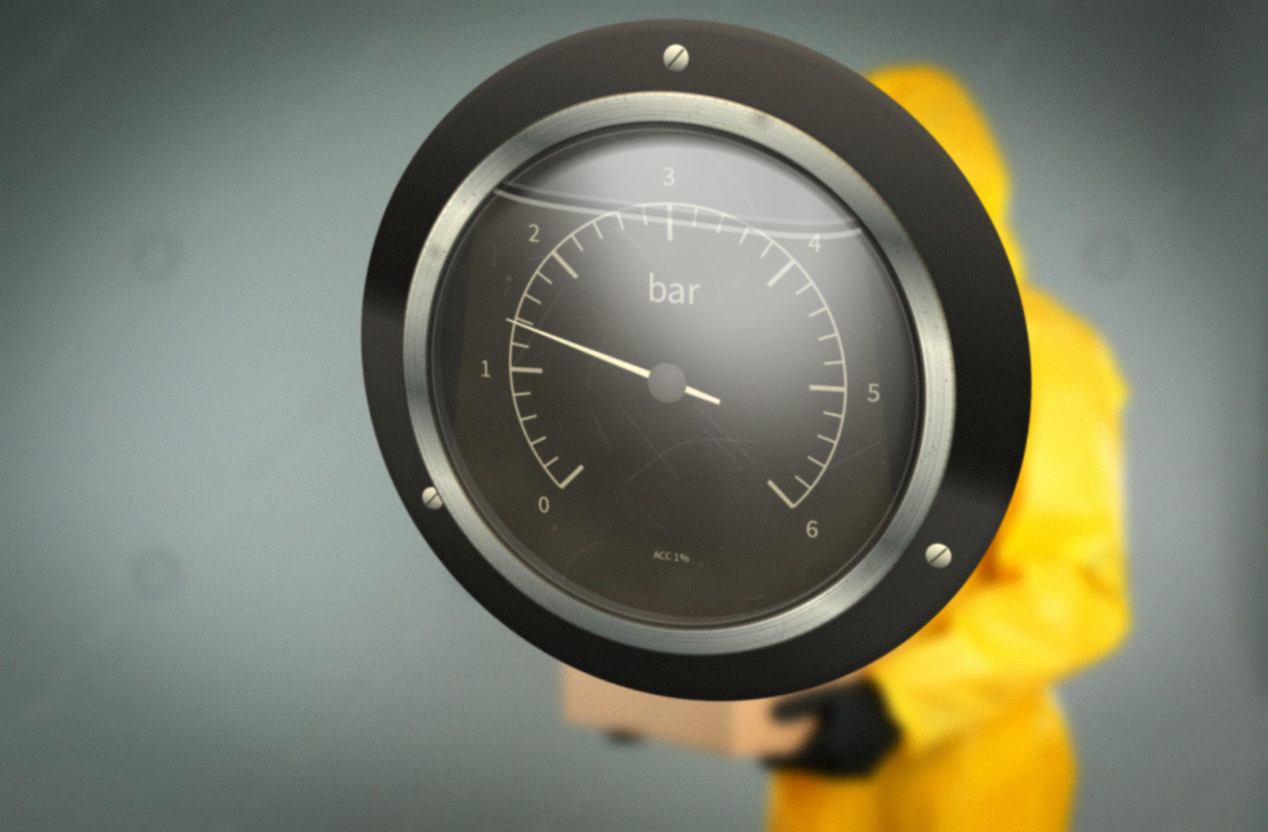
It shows 1.4 (bar)
